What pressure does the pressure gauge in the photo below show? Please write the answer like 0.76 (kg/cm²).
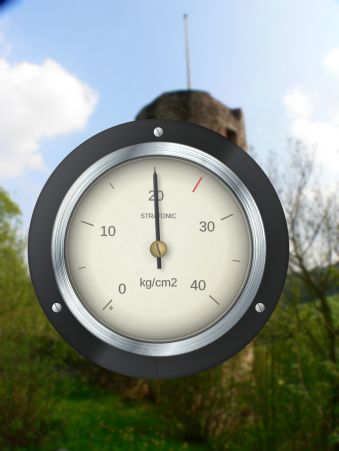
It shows 20 (kg/cm²)
